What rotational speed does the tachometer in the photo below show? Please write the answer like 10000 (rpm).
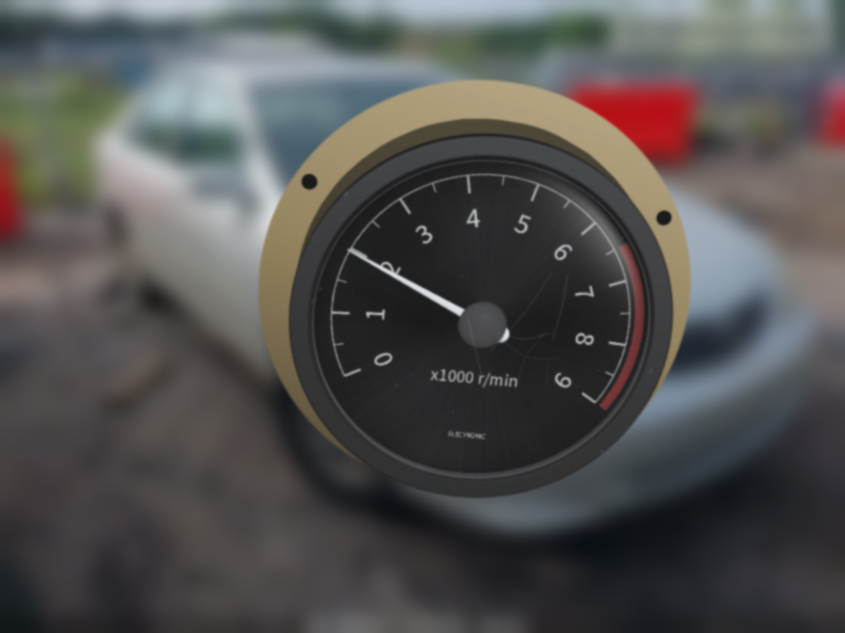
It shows 2000 (rpm)
